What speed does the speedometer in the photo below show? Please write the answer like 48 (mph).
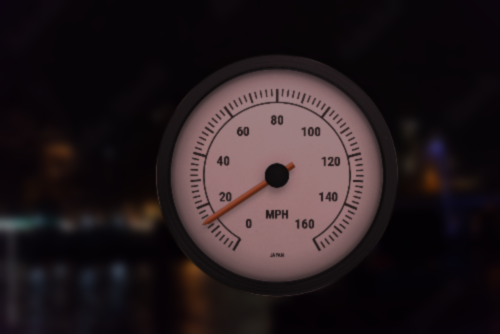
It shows 14 (mph)
